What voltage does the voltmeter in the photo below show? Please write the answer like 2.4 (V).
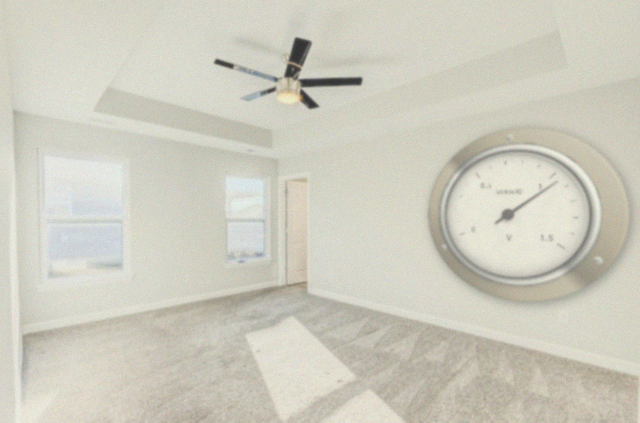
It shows 1.05 (V)
